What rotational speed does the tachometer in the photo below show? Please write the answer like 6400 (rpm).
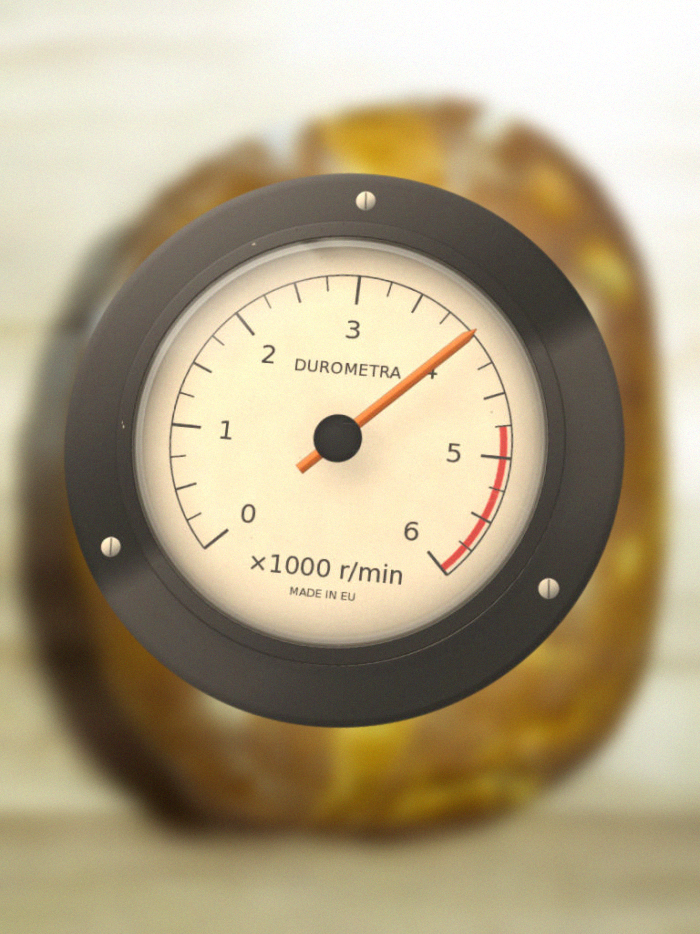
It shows 4000 (rpm)
